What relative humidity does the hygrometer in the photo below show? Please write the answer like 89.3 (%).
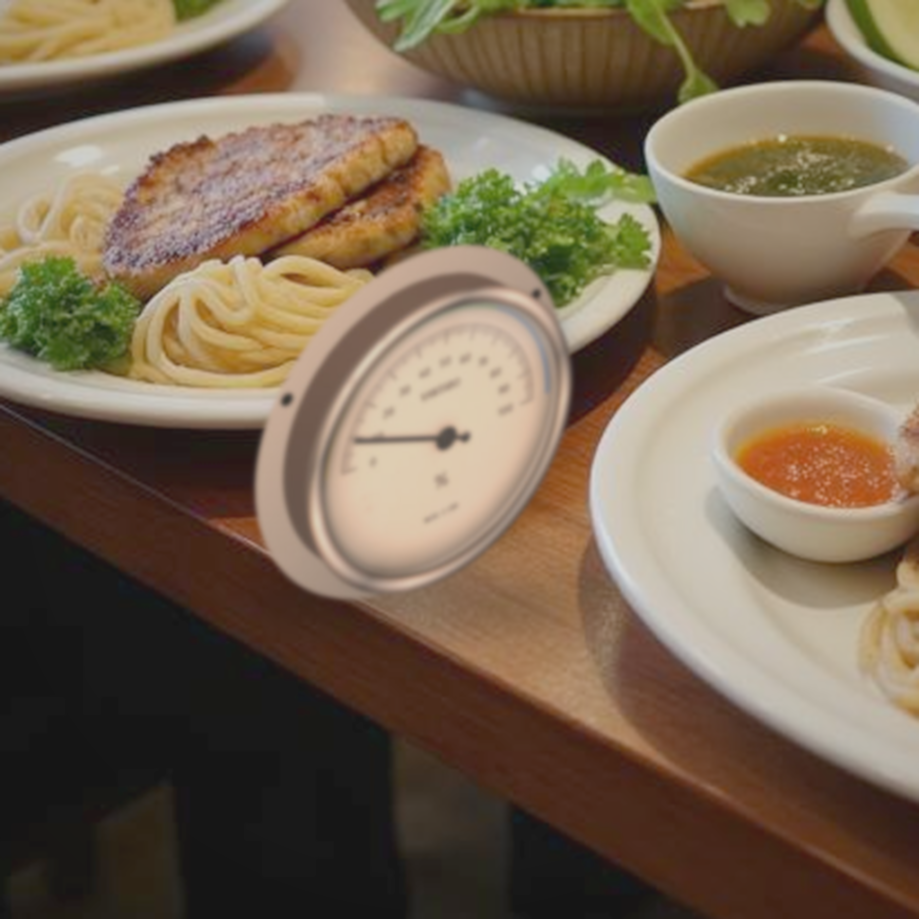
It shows 10 (%)
